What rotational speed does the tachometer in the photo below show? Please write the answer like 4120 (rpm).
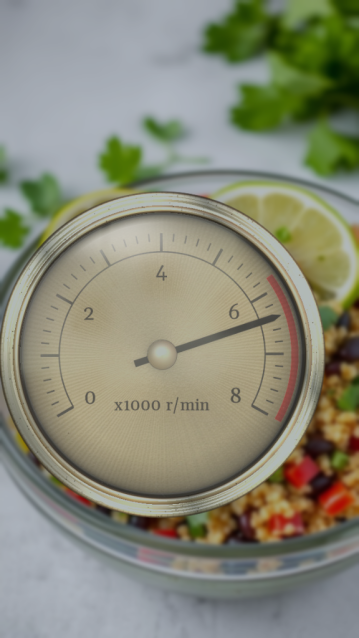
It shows 6400 (rpm)
